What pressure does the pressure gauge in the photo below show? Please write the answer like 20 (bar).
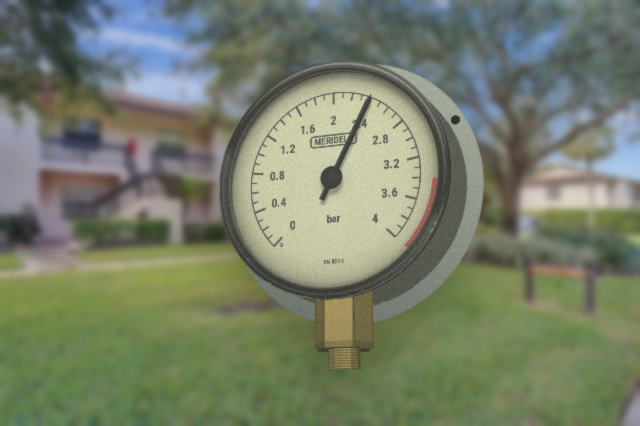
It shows 2.4 (bar)
